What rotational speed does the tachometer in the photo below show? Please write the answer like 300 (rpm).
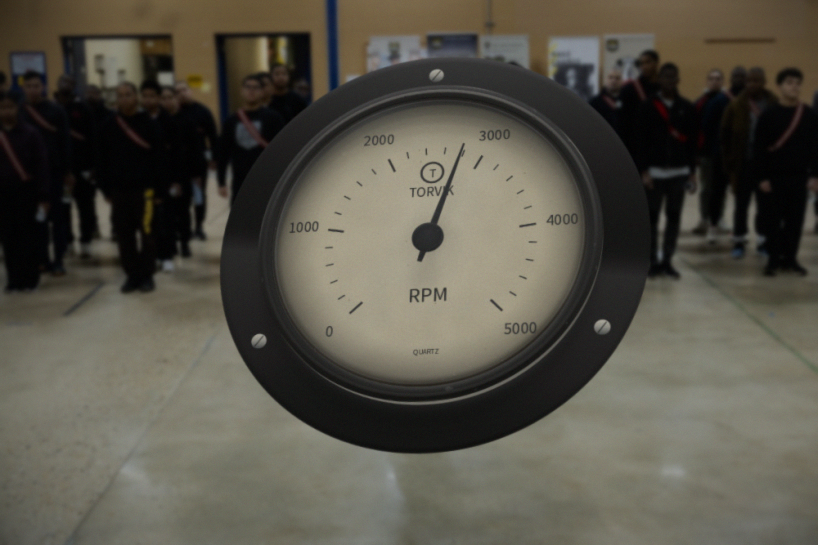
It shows 2800 (rpm)
